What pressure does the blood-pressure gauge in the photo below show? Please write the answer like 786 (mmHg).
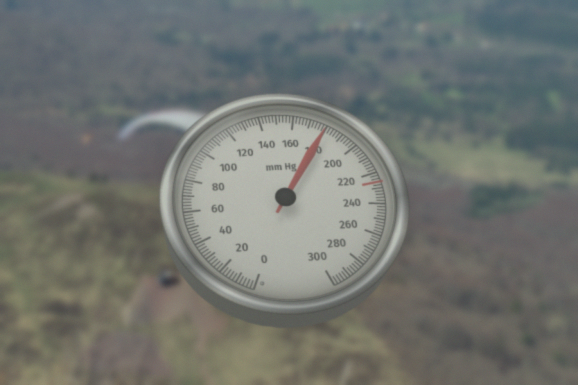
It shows 180 (mmHg)
